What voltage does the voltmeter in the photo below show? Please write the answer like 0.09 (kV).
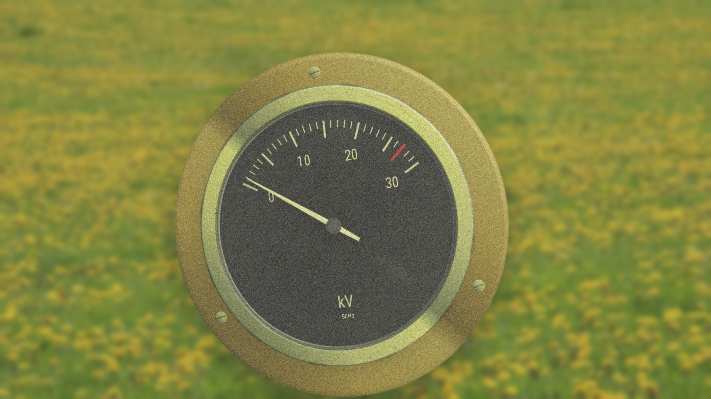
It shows 1 (kV)
